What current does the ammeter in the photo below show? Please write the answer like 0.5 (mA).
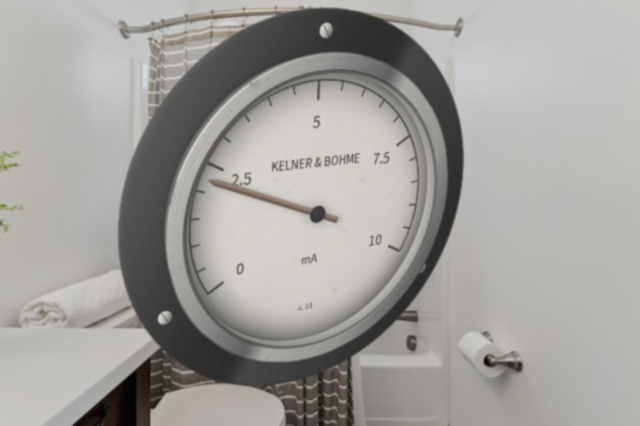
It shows 2.25 (mA)
